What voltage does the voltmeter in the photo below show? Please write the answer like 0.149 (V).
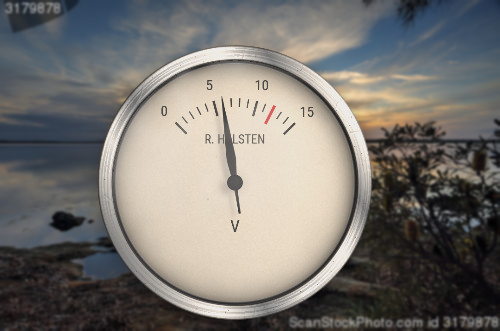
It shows 6 (V)
